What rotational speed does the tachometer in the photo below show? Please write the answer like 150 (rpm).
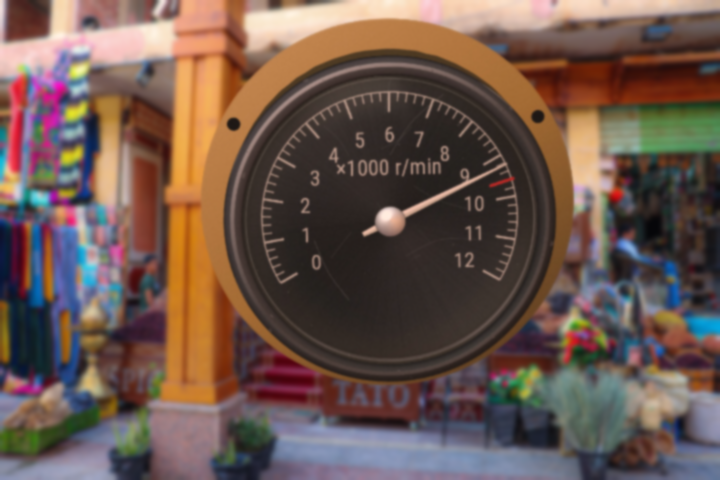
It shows 9200 (rpm)
